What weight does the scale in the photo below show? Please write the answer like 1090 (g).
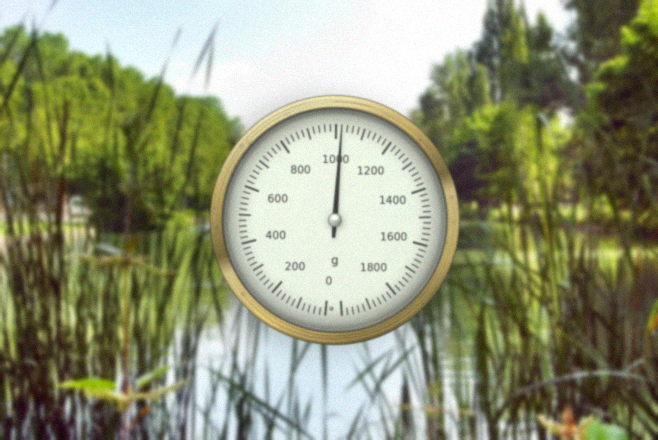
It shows 1020 (g)
